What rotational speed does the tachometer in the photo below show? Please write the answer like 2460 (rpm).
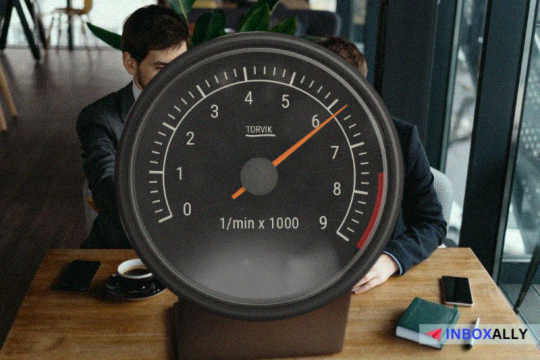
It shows 6200 (rpm)
